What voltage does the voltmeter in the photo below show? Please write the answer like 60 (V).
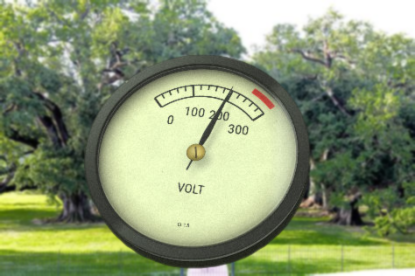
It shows 200 (V)
